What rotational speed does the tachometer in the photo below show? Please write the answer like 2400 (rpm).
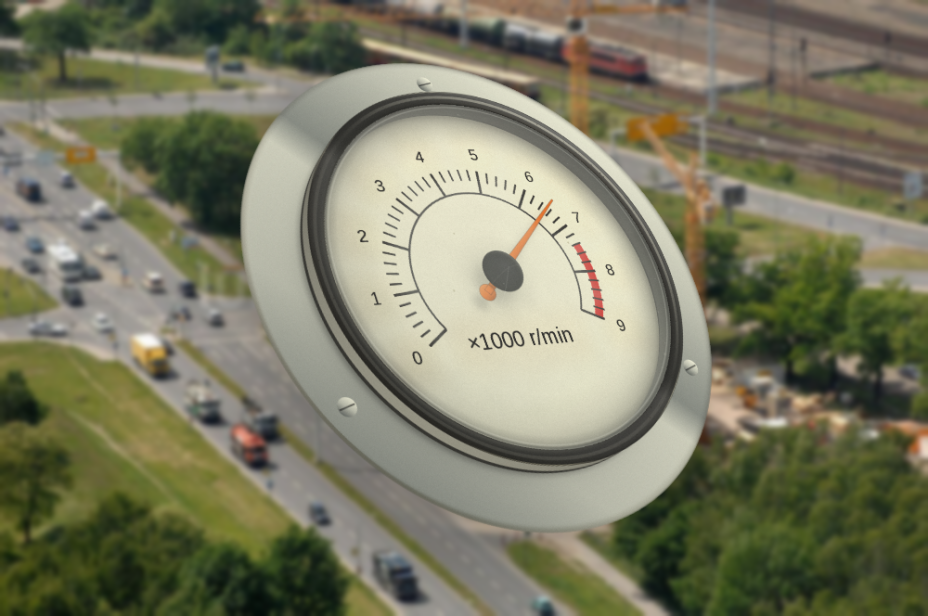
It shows 6500 (rpm)
